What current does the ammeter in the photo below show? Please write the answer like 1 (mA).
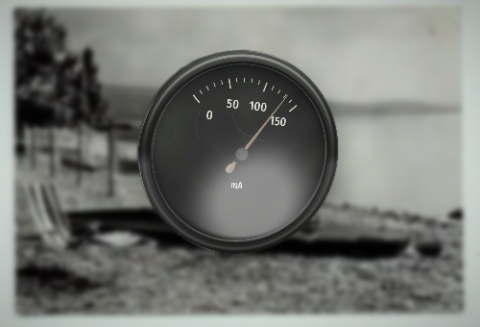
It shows 130 (mA)
